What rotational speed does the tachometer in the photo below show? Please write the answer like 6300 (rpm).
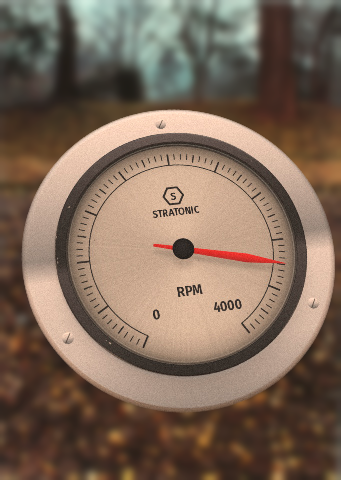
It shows 3400 (rpm)
